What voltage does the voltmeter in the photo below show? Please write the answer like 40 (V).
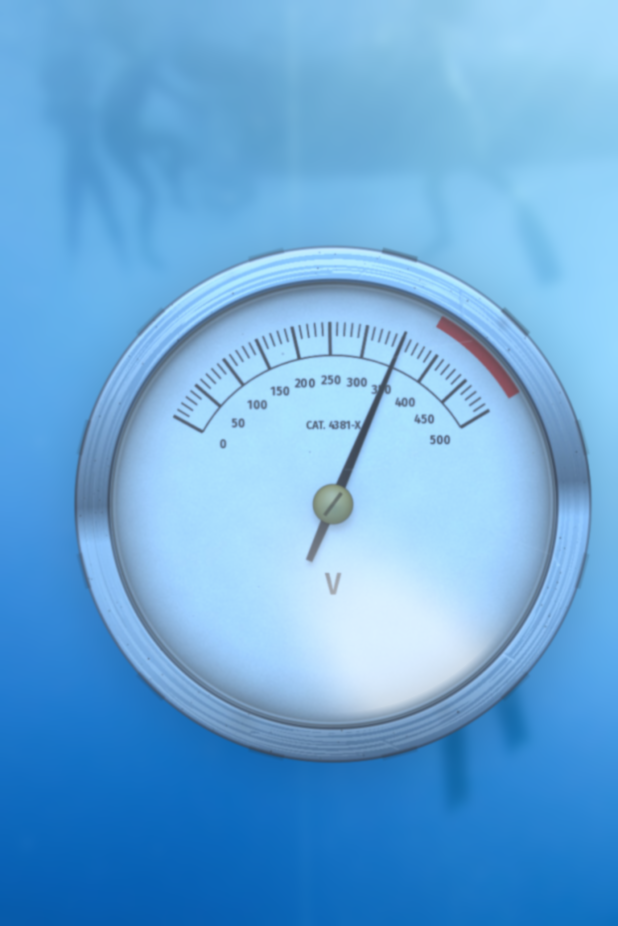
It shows 350 (V)
